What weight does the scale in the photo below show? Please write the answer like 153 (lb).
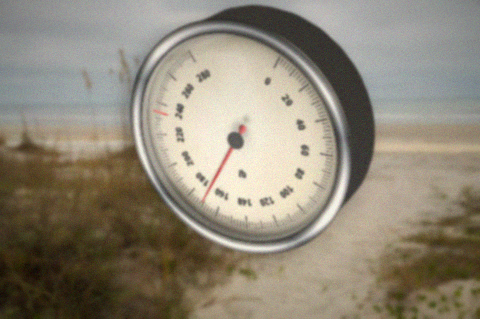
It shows 170 (lb)
